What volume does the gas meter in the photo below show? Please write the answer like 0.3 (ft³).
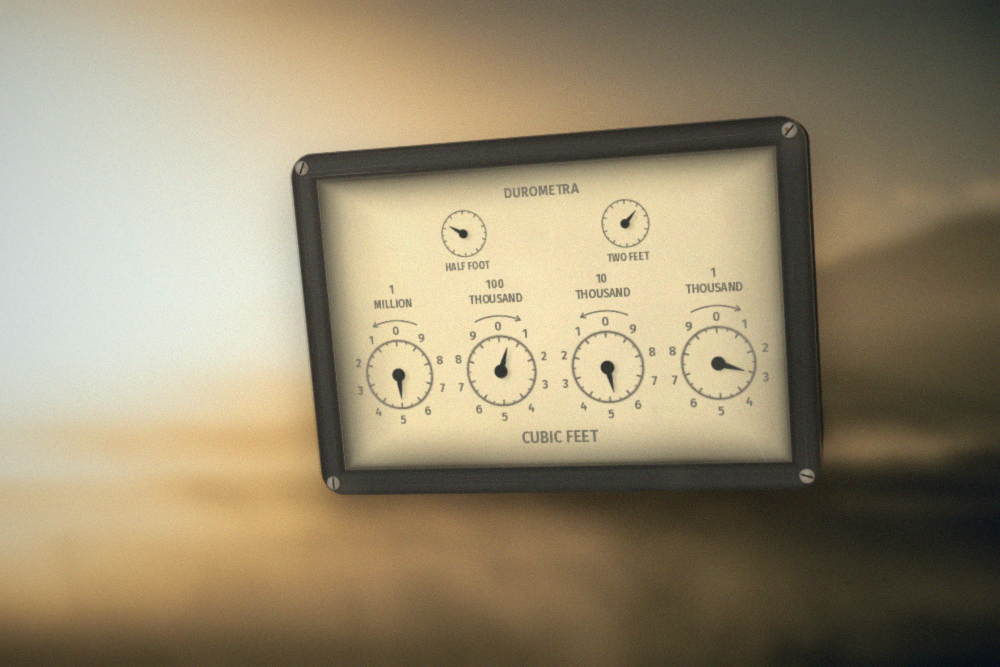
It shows 505300 (ft³)
